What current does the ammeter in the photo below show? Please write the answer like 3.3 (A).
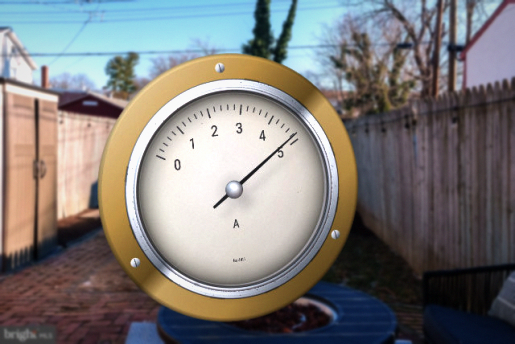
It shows 4.8 (A)
